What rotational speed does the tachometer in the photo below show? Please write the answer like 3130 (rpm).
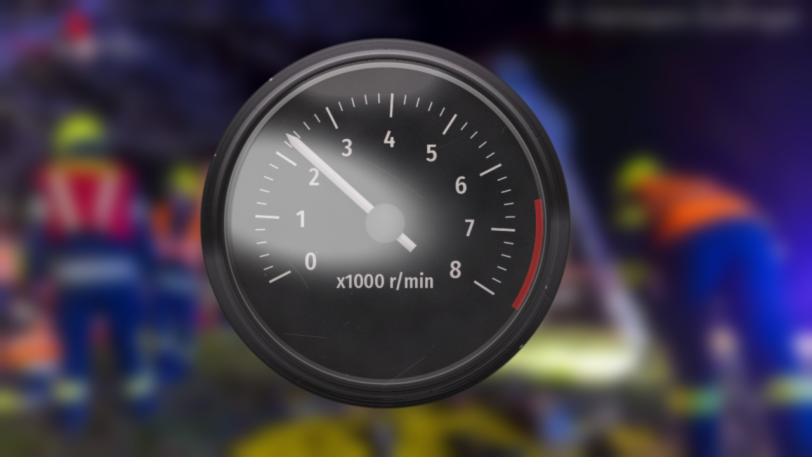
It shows 2300 (rpm)
